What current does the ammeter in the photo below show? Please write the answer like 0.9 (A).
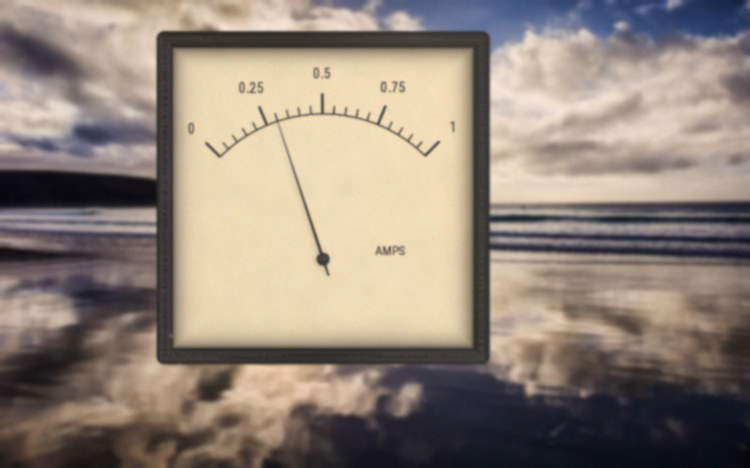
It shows 0.3 (A)
